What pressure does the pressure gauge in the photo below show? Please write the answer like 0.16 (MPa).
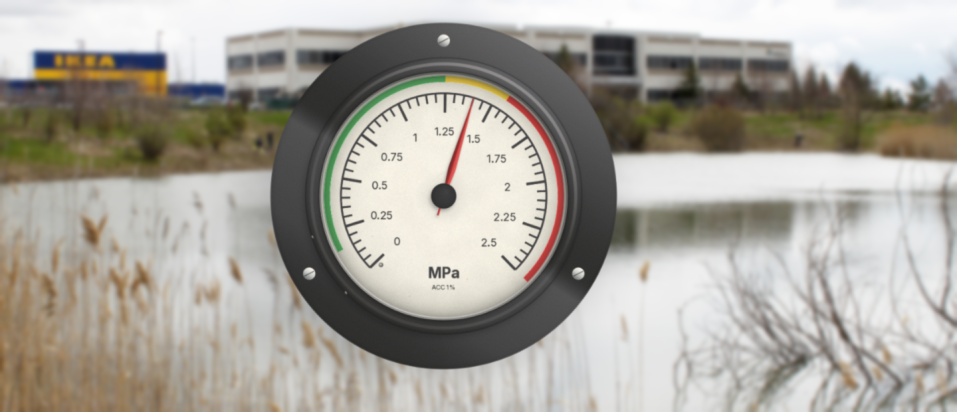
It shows 1.4 (MPa)
